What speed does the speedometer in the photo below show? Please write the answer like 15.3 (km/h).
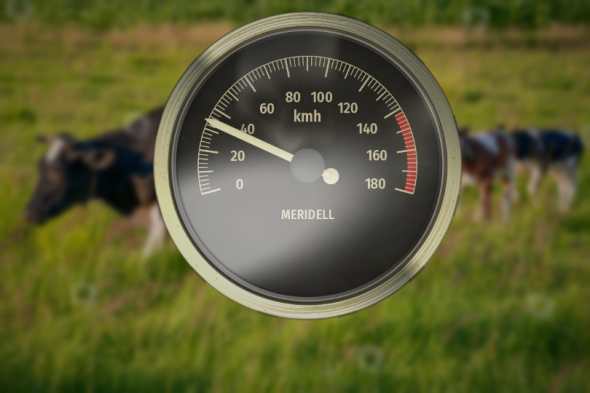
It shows 34 (km/h)
